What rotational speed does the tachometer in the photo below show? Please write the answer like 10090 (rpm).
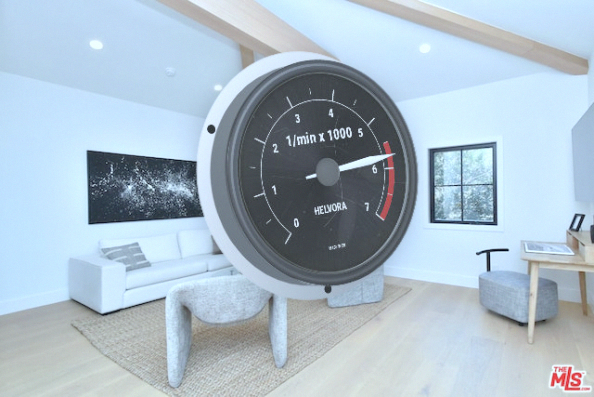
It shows 5750 (rpm)
